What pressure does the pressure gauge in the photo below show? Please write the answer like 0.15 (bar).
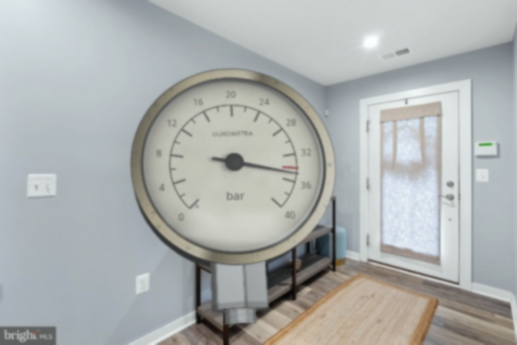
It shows 35 (bar)
